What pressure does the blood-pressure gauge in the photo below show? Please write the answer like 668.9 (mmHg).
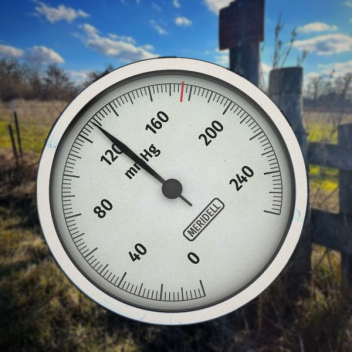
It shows 128 (mmHg)
